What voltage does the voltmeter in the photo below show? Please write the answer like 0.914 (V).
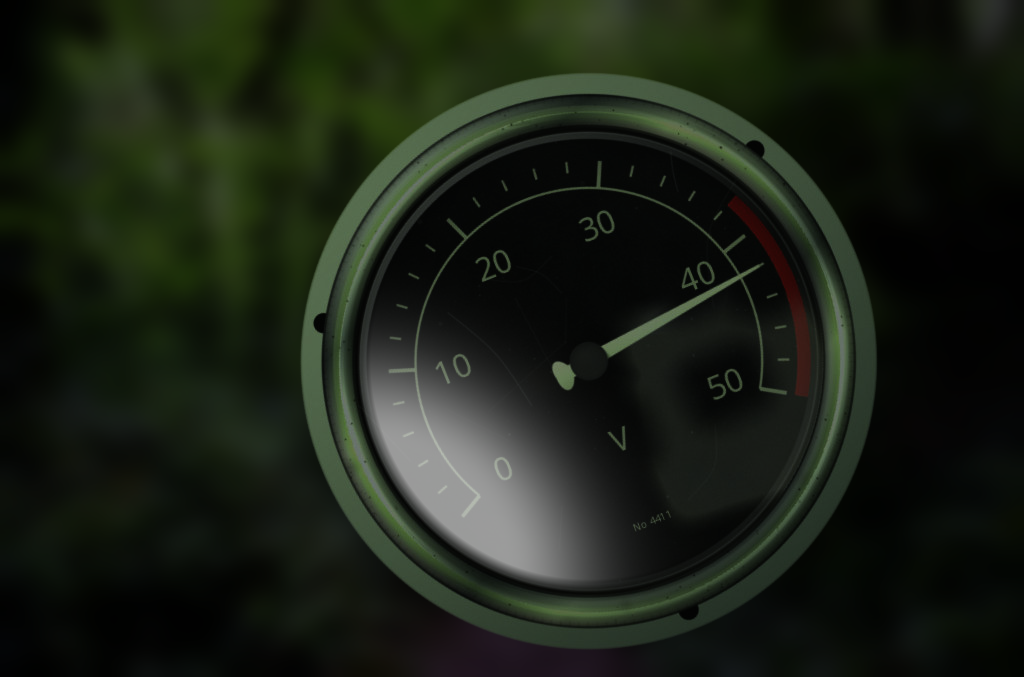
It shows 42 (V)
